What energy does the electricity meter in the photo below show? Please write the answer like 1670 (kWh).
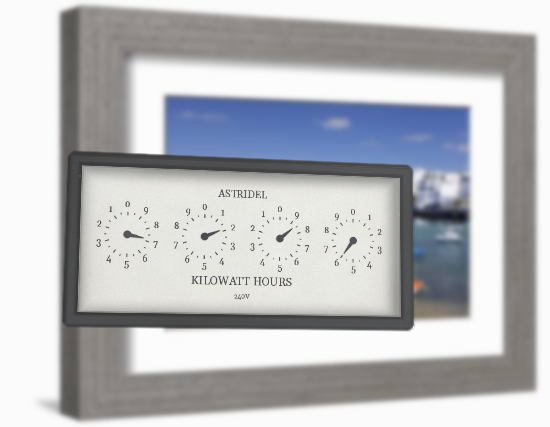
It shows 7186 (kWh)
